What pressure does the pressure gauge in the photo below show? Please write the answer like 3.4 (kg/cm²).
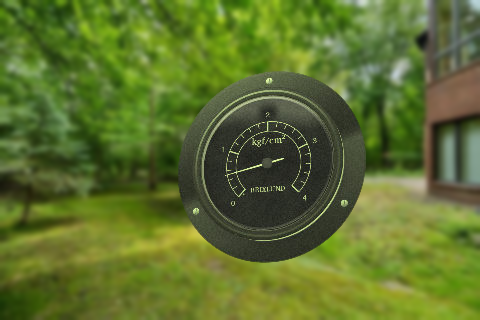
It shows 0.5 (kg/cm²)
